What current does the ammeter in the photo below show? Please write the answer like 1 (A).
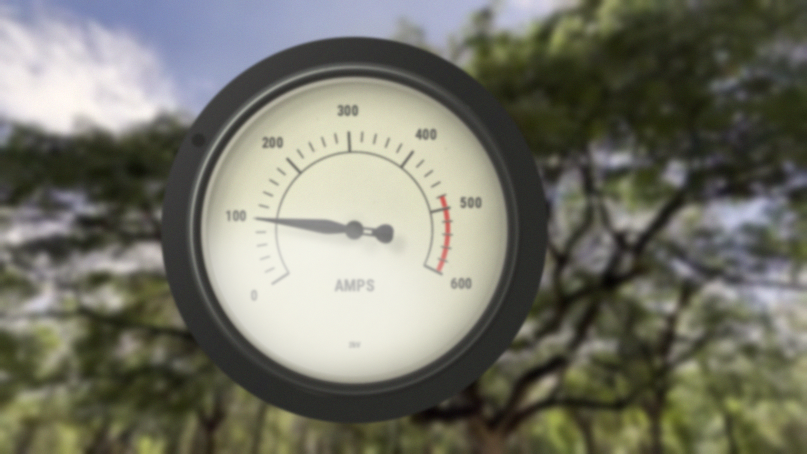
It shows 100 (A)
